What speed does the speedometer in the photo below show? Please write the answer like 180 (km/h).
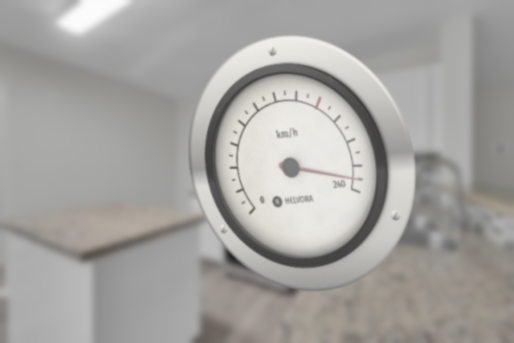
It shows 230 (km/h)
